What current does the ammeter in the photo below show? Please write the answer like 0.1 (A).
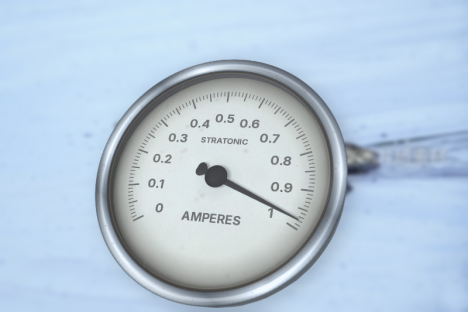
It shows 0.98 (A)
